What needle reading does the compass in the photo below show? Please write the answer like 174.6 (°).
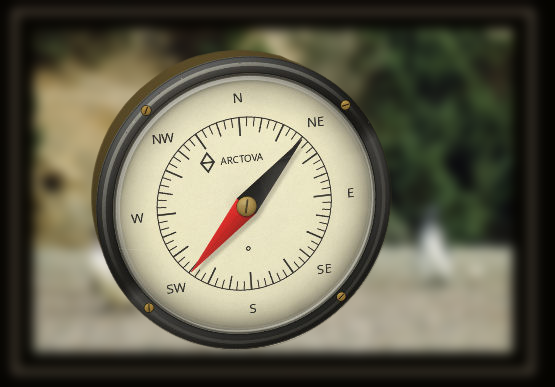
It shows 225 (°)
